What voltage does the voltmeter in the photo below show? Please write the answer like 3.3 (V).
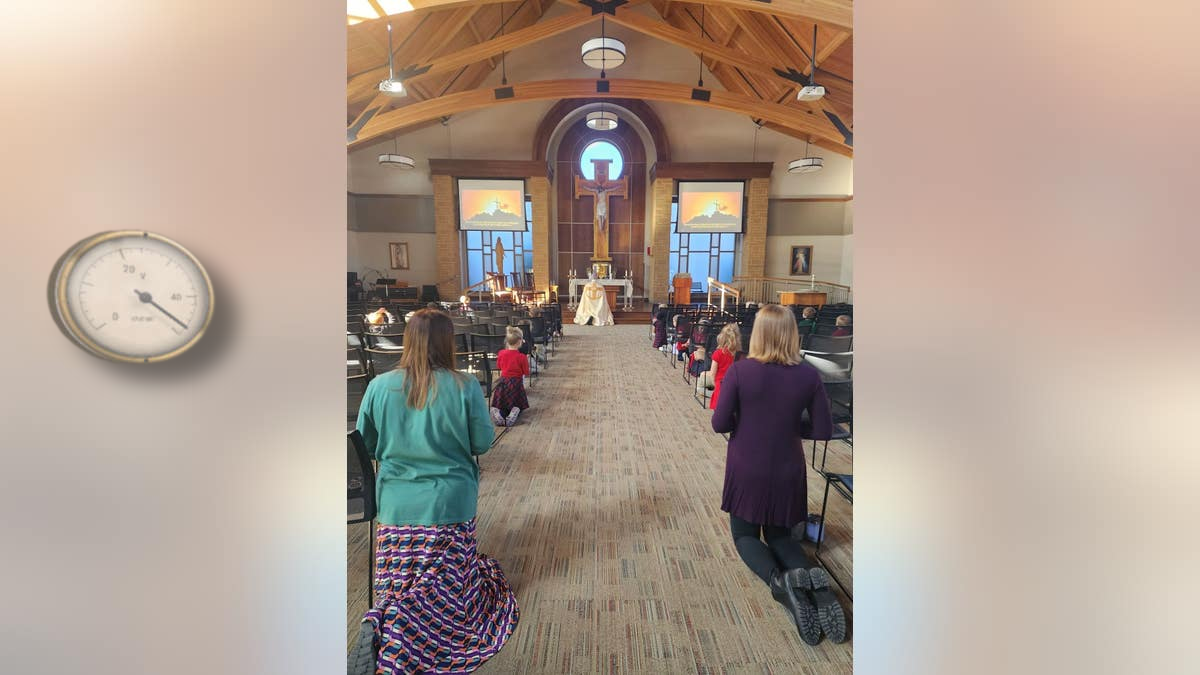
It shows 48 (V)
